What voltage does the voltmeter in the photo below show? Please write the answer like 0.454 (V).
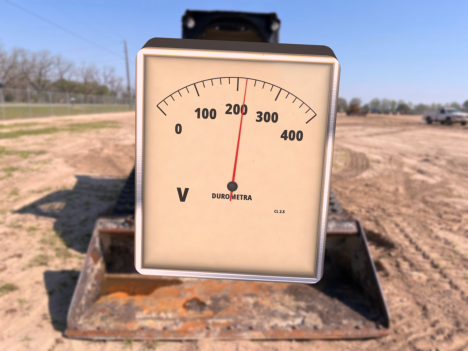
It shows 220 (V)
